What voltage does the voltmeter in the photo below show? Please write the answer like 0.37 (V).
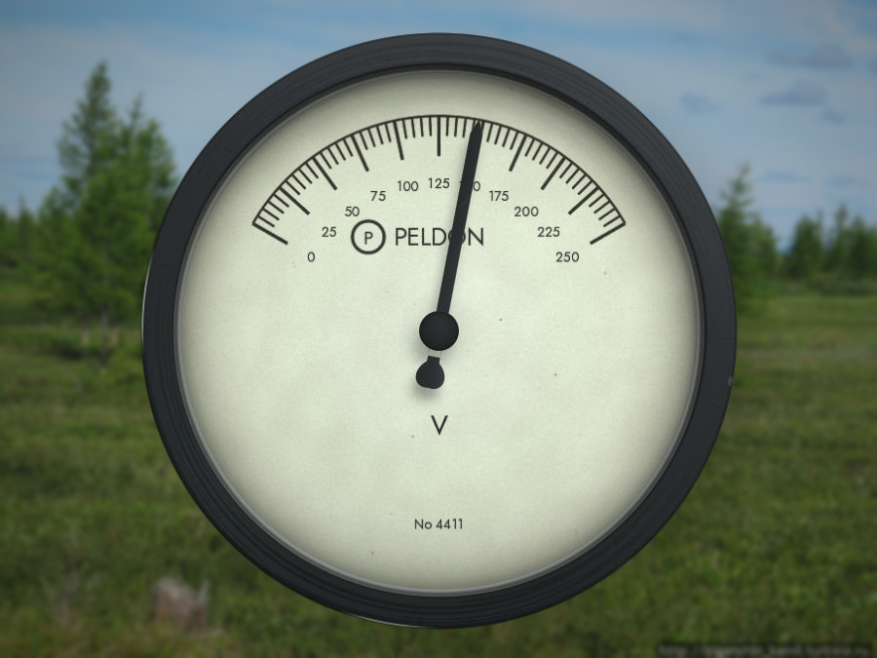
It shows 147.5 (V)
